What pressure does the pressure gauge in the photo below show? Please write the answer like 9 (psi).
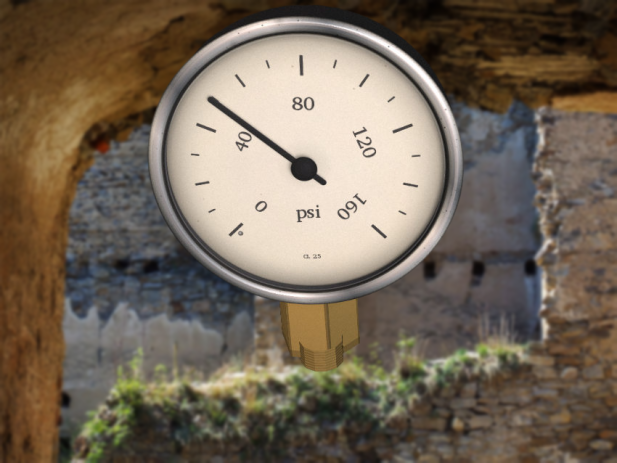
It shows 50 (psi)
